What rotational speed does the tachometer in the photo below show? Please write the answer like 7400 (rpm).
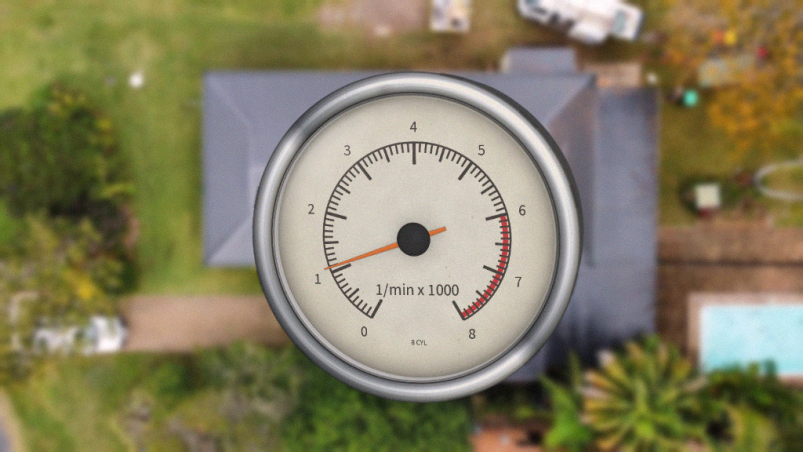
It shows 1100 (rpm)
